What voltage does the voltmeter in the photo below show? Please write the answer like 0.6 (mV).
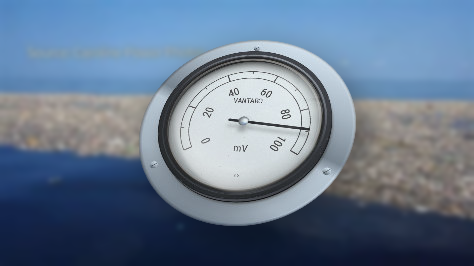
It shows 90 (mV)
